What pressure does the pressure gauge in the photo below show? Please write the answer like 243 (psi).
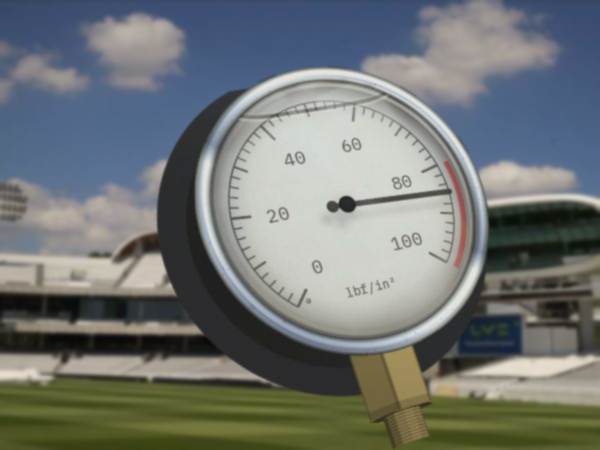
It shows 86 (psi)
